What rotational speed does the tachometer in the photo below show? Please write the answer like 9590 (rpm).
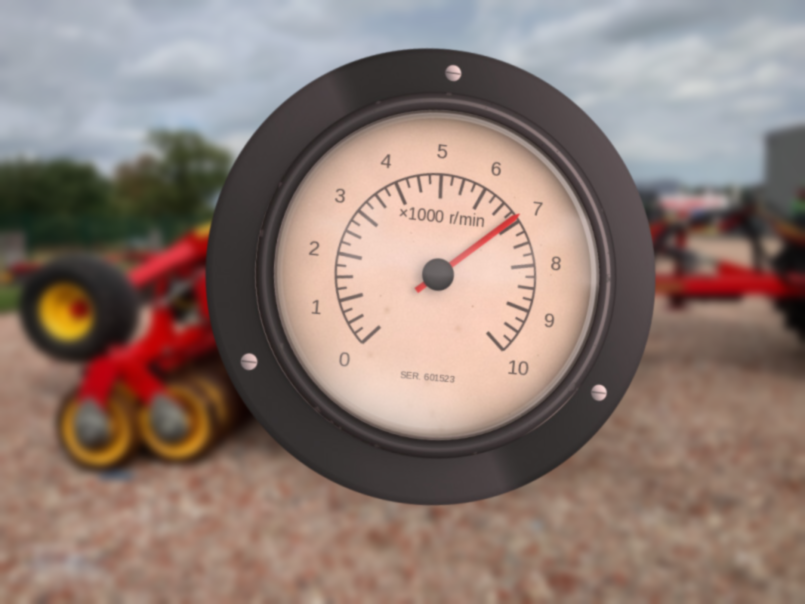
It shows 6875 (rpm)
